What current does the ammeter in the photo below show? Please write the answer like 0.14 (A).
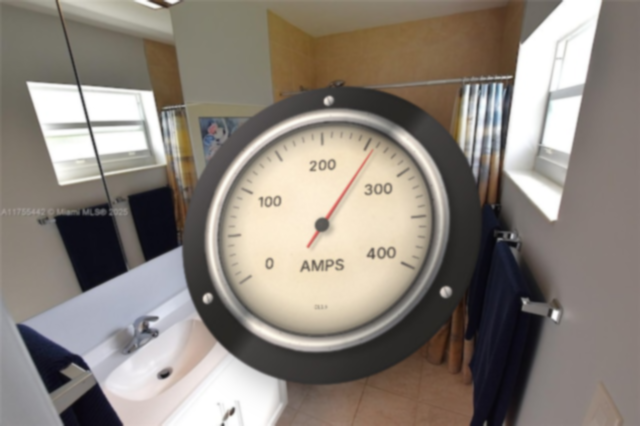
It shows 260 (A)
